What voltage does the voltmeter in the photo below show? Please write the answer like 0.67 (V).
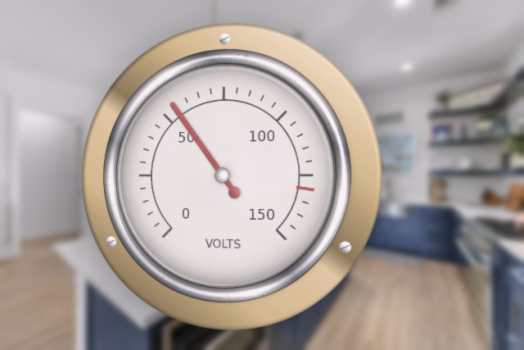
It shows 55 (V)
